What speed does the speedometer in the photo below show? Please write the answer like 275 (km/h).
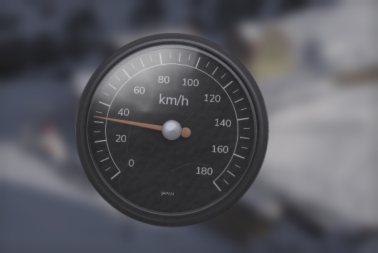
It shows 32.5 (km/h)
